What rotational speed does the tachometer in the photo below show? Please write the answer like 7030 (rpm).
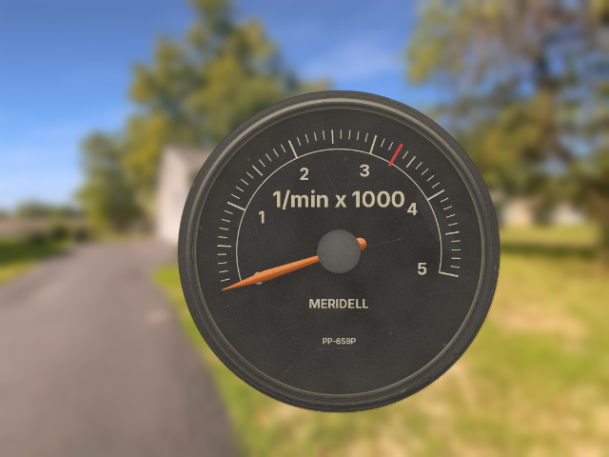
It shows 0 (rpm)
